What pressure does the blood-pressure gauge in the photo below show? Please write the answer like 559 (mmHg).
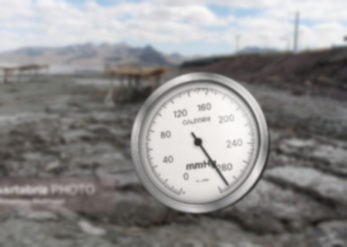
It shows 290 (mmHg)
